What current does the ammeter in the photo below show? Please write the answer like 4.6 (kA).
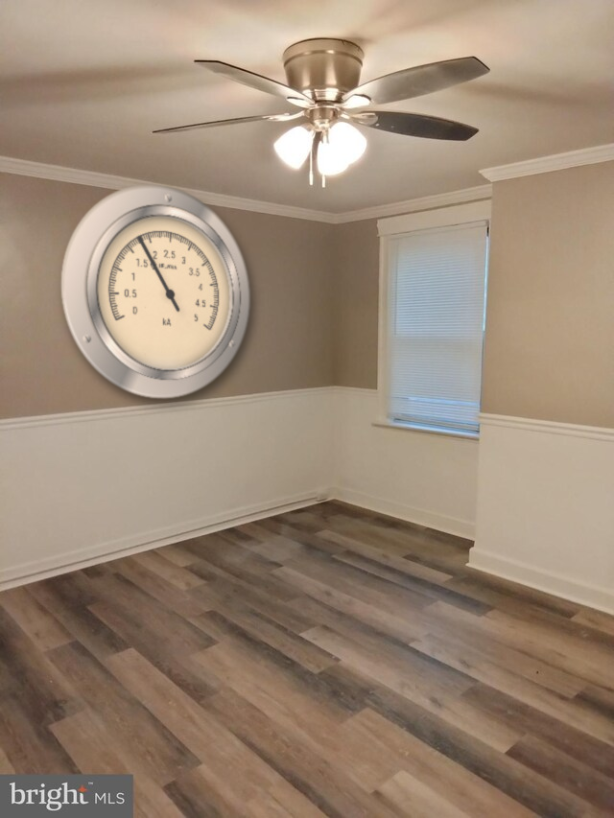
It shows 1.75 (kA)
